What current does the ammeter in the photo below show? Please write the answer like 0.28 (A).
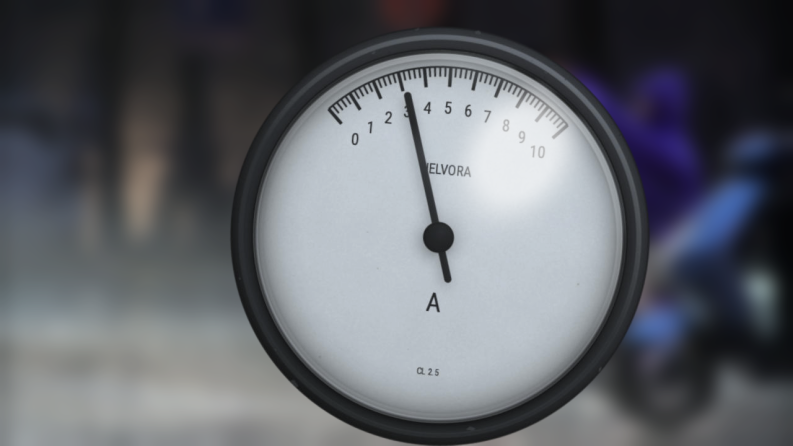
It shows 3.2 (A)
